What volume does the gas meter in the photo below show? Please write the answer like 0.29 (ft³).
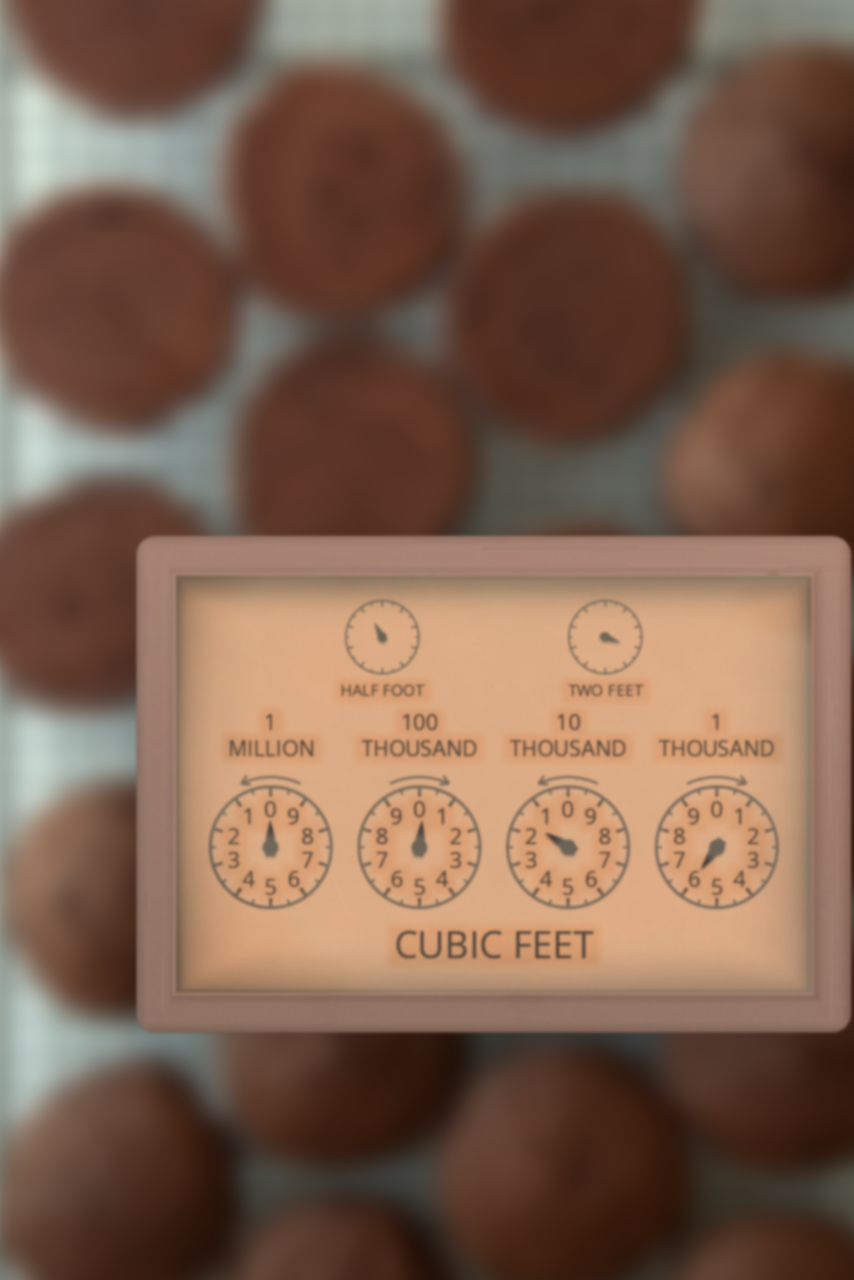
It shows 1600 (ft³)
